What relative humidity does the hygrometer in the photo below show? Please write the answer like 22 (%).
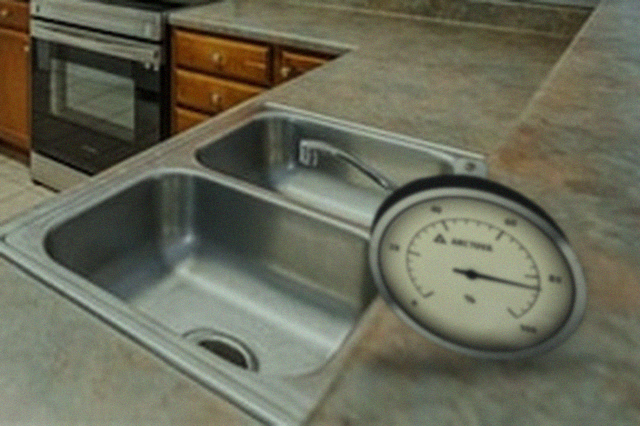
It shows 84 (%)
